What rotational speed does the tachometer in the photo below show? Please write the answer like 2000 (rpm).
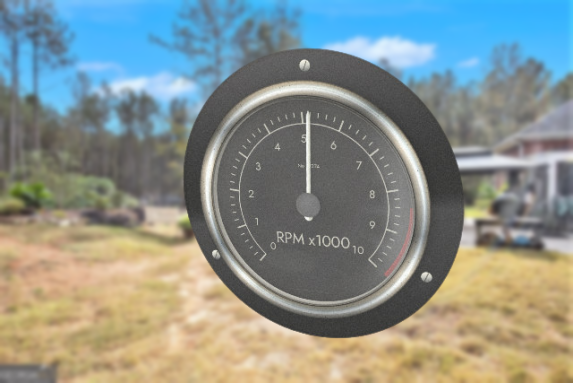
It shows 5200 (rpm)
